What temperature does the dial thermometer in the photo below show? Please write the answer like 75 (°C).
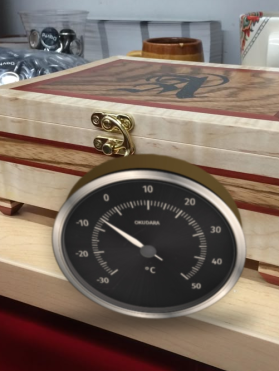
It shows -5 (°C)
